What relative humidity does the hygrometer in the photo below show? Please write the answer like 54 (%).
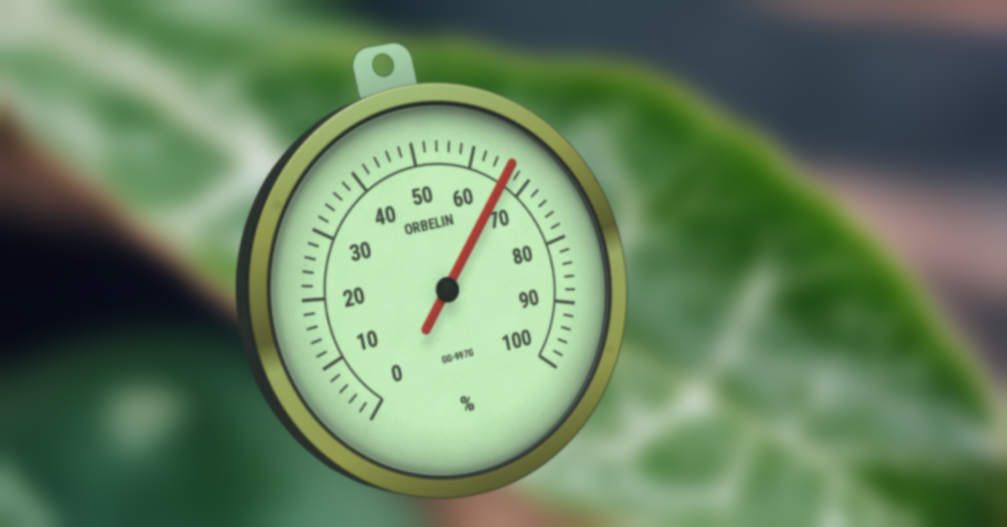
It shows 66 (%)
